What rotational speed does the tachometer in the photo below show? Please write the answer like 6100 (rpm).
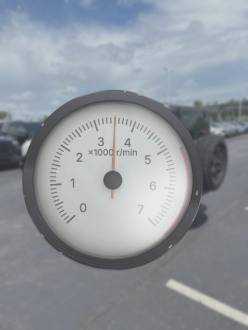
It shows 3500 (rpm)
